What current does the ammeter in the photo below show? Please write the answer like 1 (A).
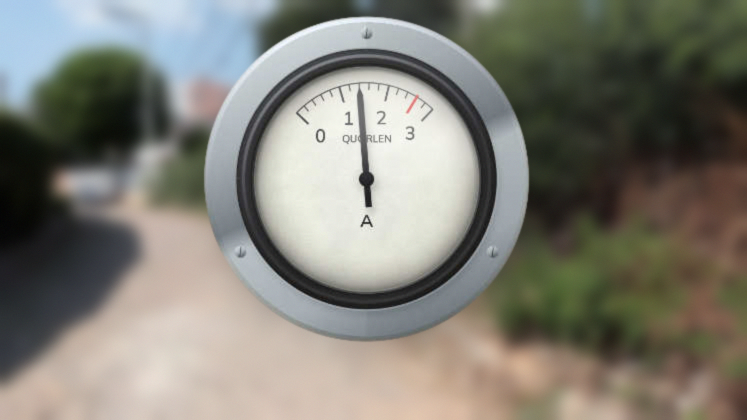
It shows 1.4 (A)
